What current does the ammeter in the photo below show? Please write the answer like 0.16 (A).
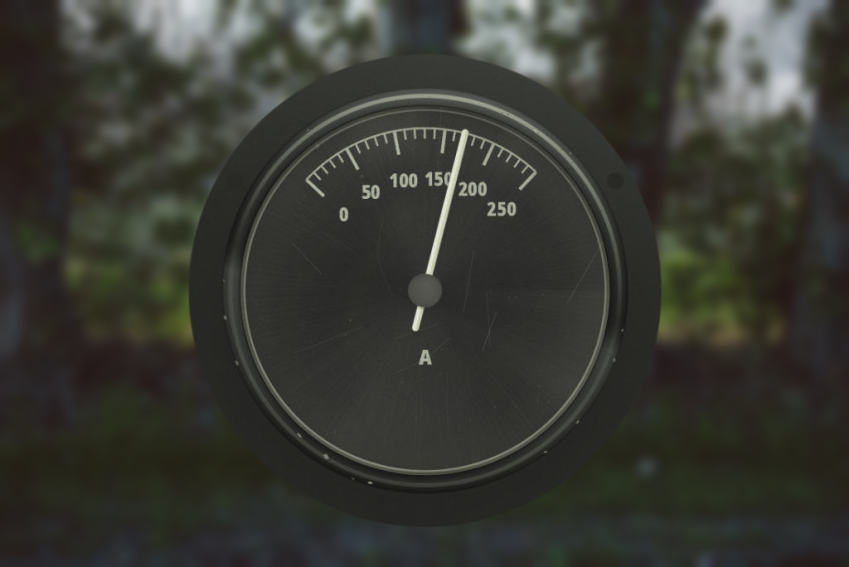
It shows 170 (A)
